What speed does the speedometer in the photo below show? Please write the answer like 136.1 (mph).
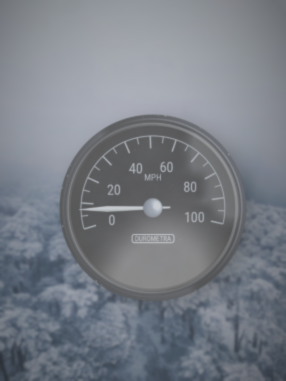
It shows 7.5 (mph)
